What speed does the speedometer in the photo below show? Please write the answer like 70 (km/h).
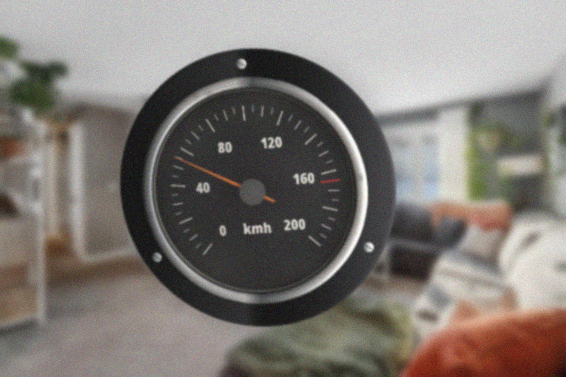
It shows 55 (km/h)
